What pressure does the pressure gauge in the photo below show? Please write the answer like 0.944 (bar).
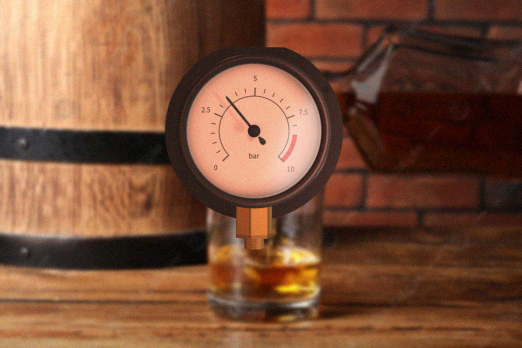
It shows 3.5 (bar)
